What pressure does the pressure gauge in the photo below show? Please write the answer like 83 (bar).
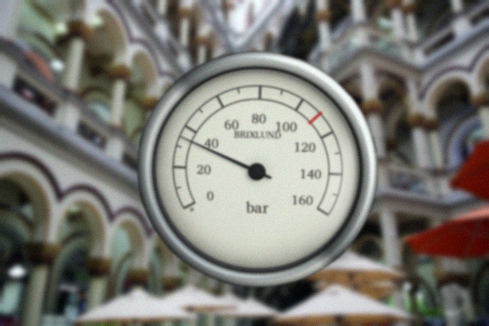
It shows 35 (bar)
